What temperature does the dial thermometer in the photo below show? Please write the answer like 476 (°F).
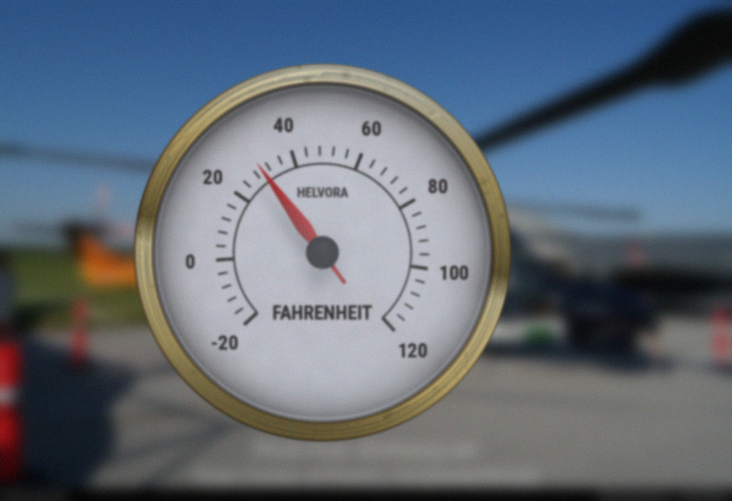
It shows 30 (°F)
